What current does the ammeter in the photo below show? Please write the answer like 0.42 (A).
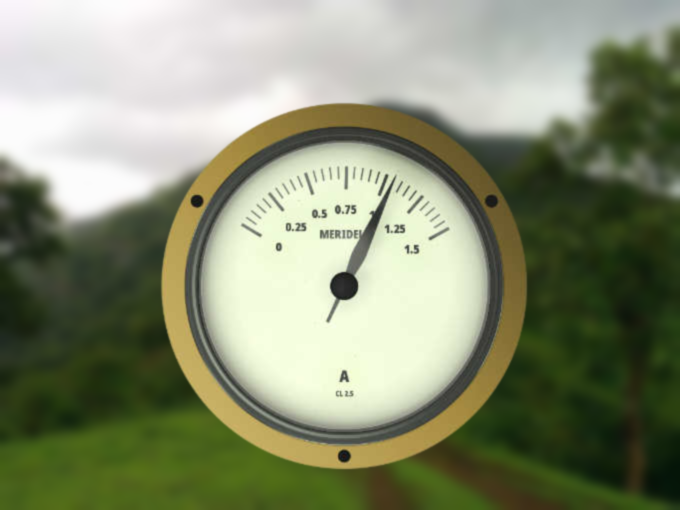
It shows 1.05 (A)
